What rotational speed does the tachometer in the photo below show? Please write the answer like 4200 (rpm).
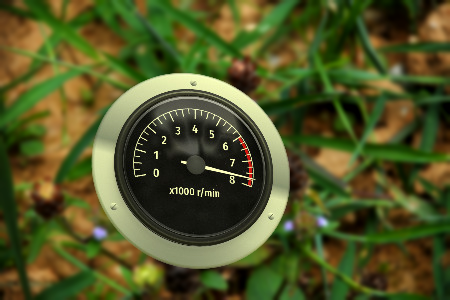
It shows 7750 (rpm)
